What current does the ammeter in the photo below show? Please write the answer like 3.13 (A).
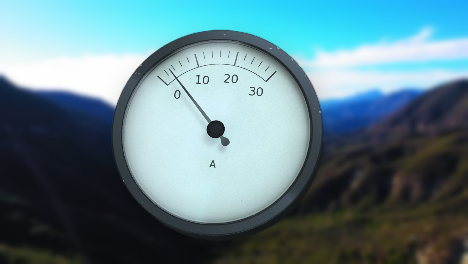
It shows 3 (A)
